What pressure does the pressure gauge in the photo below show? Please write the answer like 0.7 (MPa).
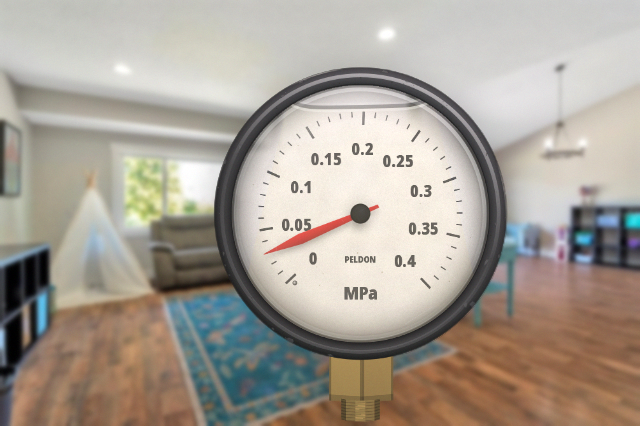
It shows 0.03 (MPa)
